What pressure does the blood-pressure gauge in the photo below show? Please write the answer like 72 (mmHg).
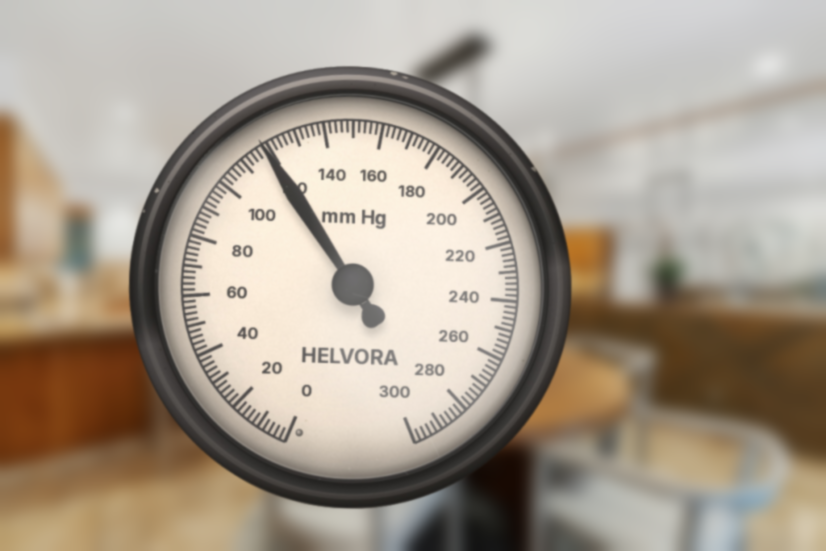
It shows 118 (mmHg)
